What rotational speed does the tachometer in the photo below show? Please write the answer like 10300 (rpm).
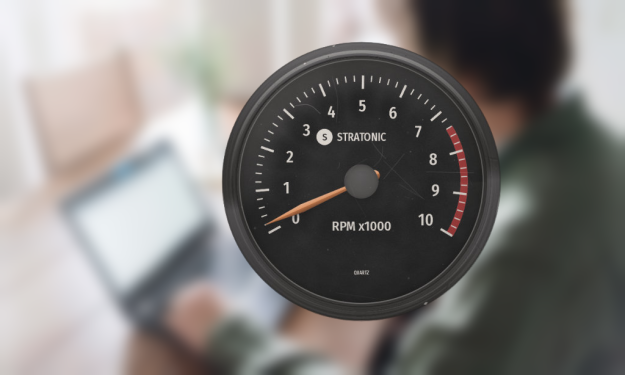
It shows 200 (rpm)
